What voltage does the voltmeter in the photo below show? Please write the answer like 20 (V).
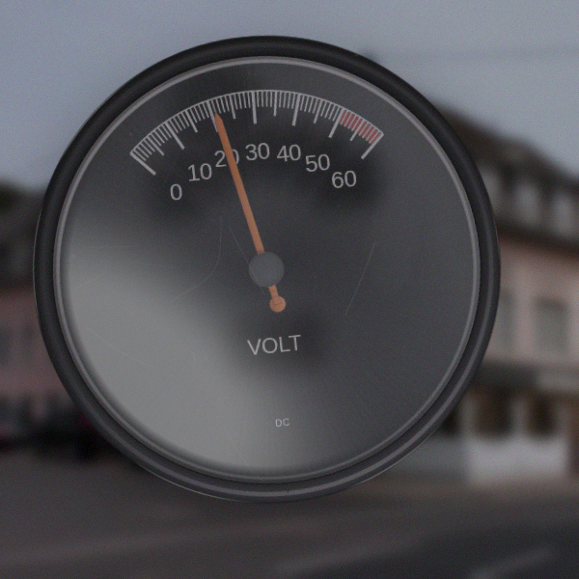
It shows 21 (V)
